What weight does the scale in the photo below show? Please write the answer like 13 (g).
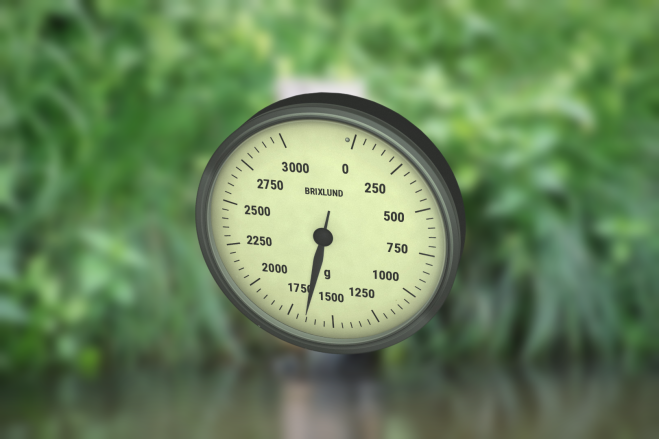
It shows 1650 (g)
